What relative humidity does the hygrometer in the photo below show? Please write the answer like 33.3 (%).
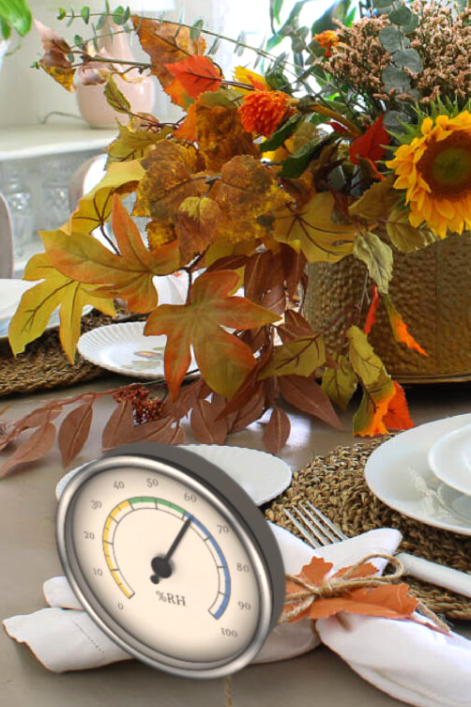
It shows 62.5 (%)
